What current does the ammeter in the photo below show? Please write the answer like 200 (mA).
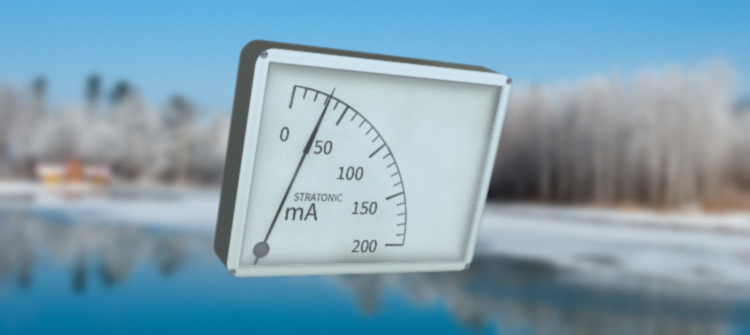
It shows 30 (mA)
